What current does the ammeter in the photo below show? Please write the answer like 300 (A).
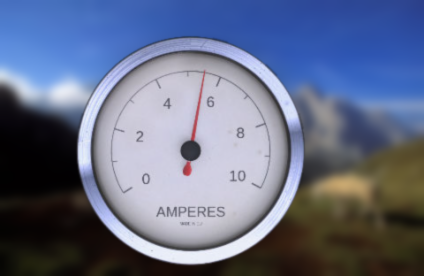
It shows 5.5 (A)
